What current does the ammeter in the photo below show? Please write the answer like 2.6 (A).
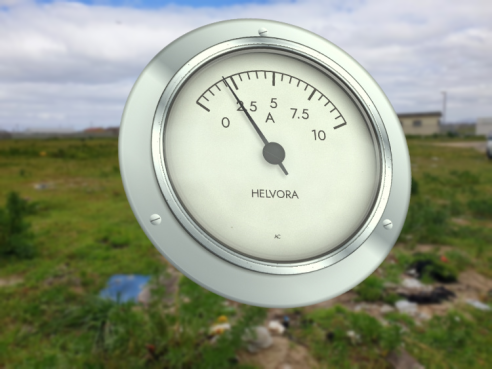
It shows 2 (A)
